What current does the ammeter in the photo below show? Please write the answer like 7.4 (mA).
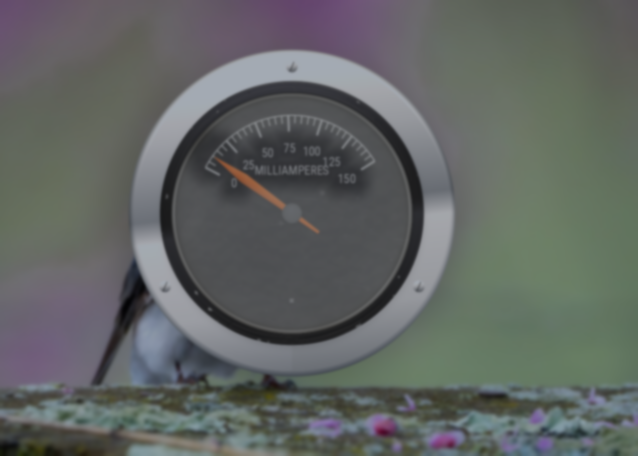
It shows 10 (mA)
